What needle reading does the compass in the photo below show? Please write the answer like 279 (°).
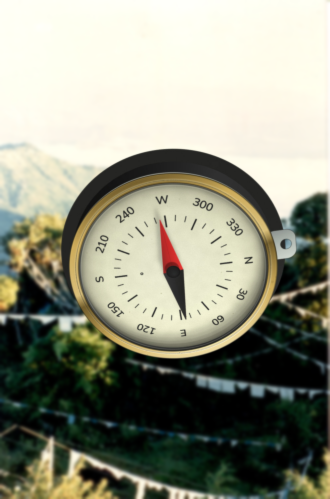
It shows 265 (°)
